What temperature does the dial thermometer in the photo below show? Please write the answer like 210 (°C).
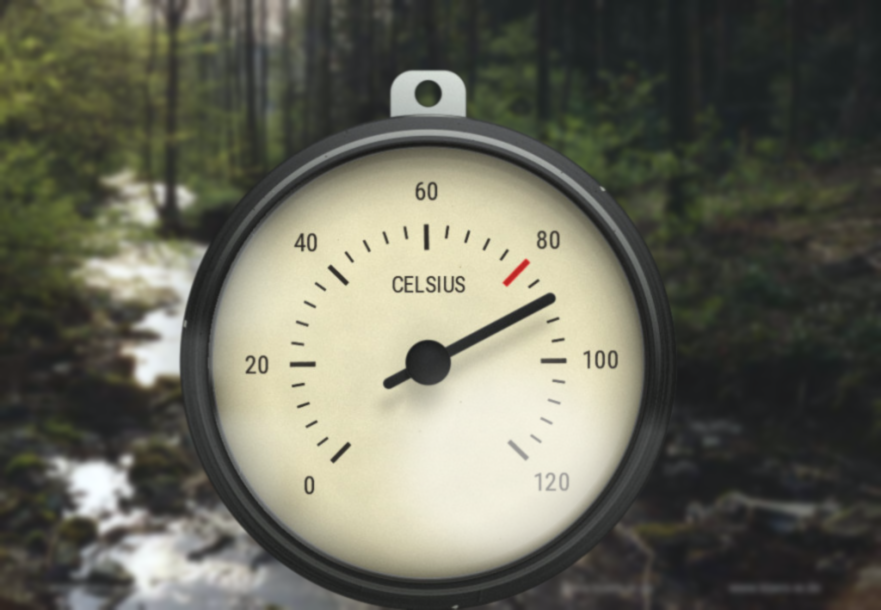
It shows 88 (°C)
